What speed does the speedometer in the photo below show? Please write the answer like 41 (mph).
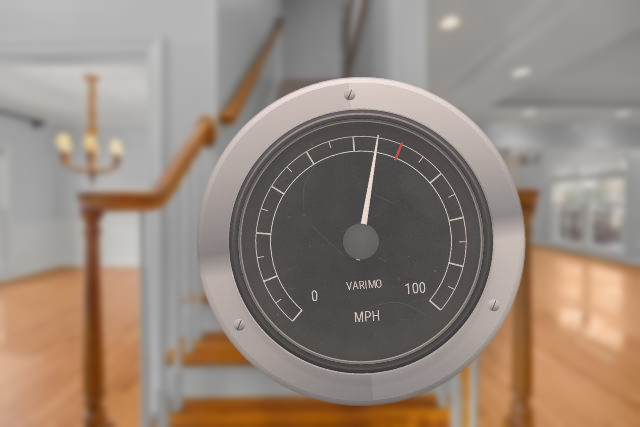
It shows 55 (mph)
